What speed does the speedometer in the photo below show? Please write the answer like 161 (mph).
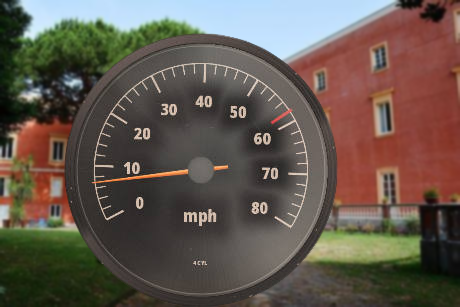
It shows 7 (mph)
